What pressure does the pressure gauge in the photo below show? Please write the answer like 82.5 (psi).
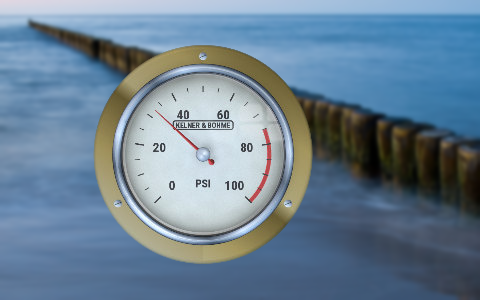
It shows 32.5 (psi)
